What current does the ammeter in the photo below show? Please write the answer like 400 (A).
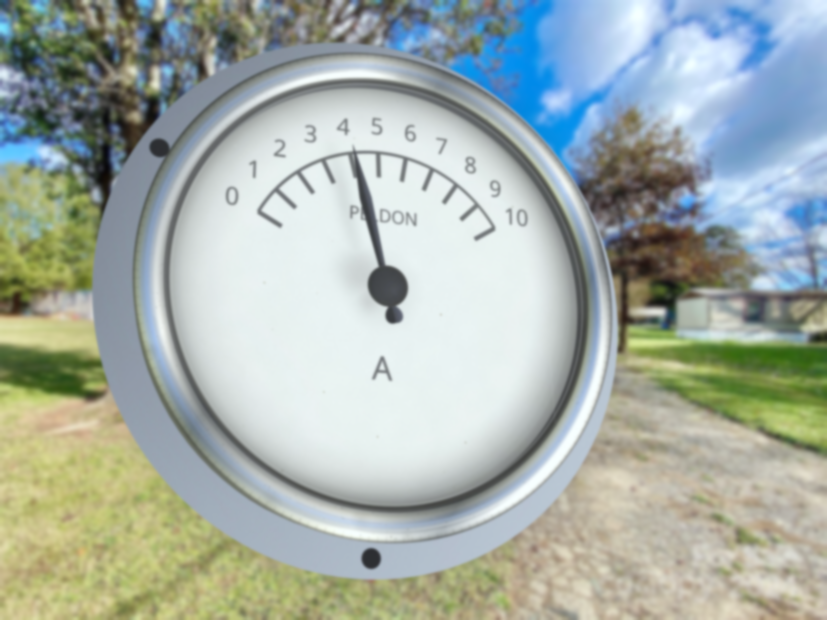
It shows 4 (A)
